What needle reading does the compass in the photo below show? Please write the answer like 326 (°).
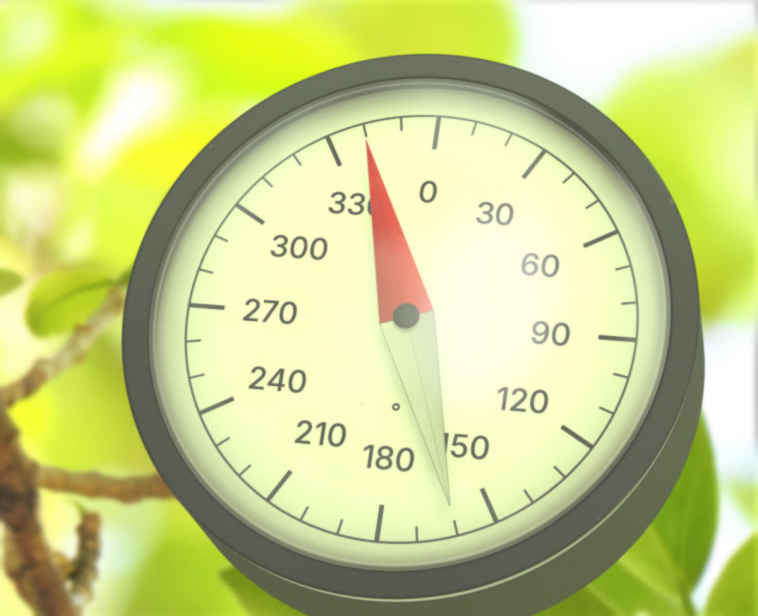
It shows 340 (°)
